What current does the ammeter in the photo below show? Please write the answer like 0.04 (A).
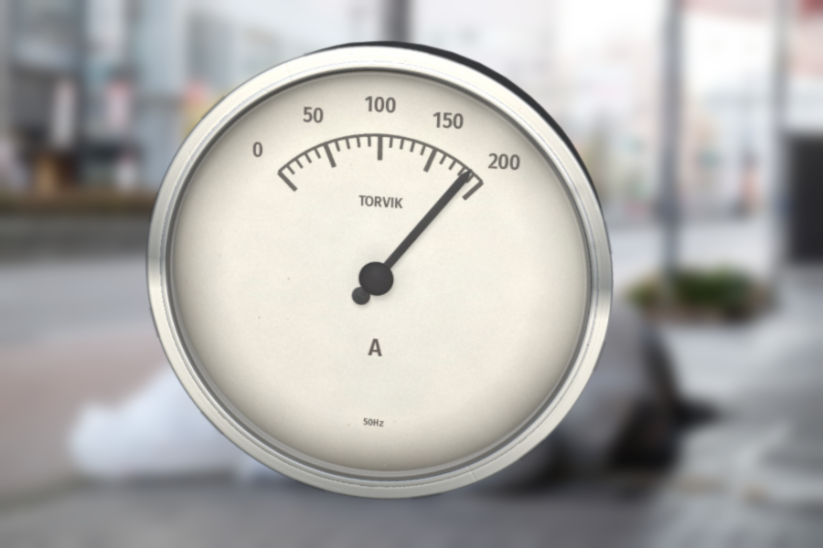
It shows 185 (A)
